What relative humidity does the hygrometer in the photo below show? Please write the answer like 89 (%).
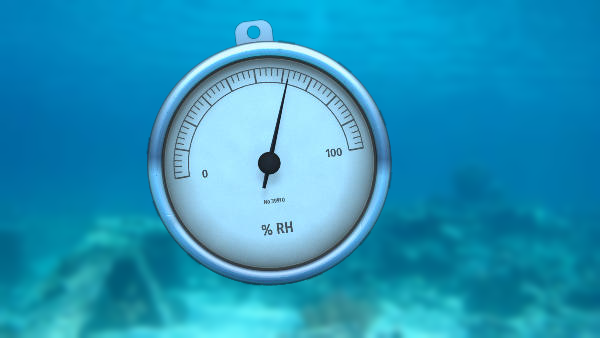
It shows 62 (%)
